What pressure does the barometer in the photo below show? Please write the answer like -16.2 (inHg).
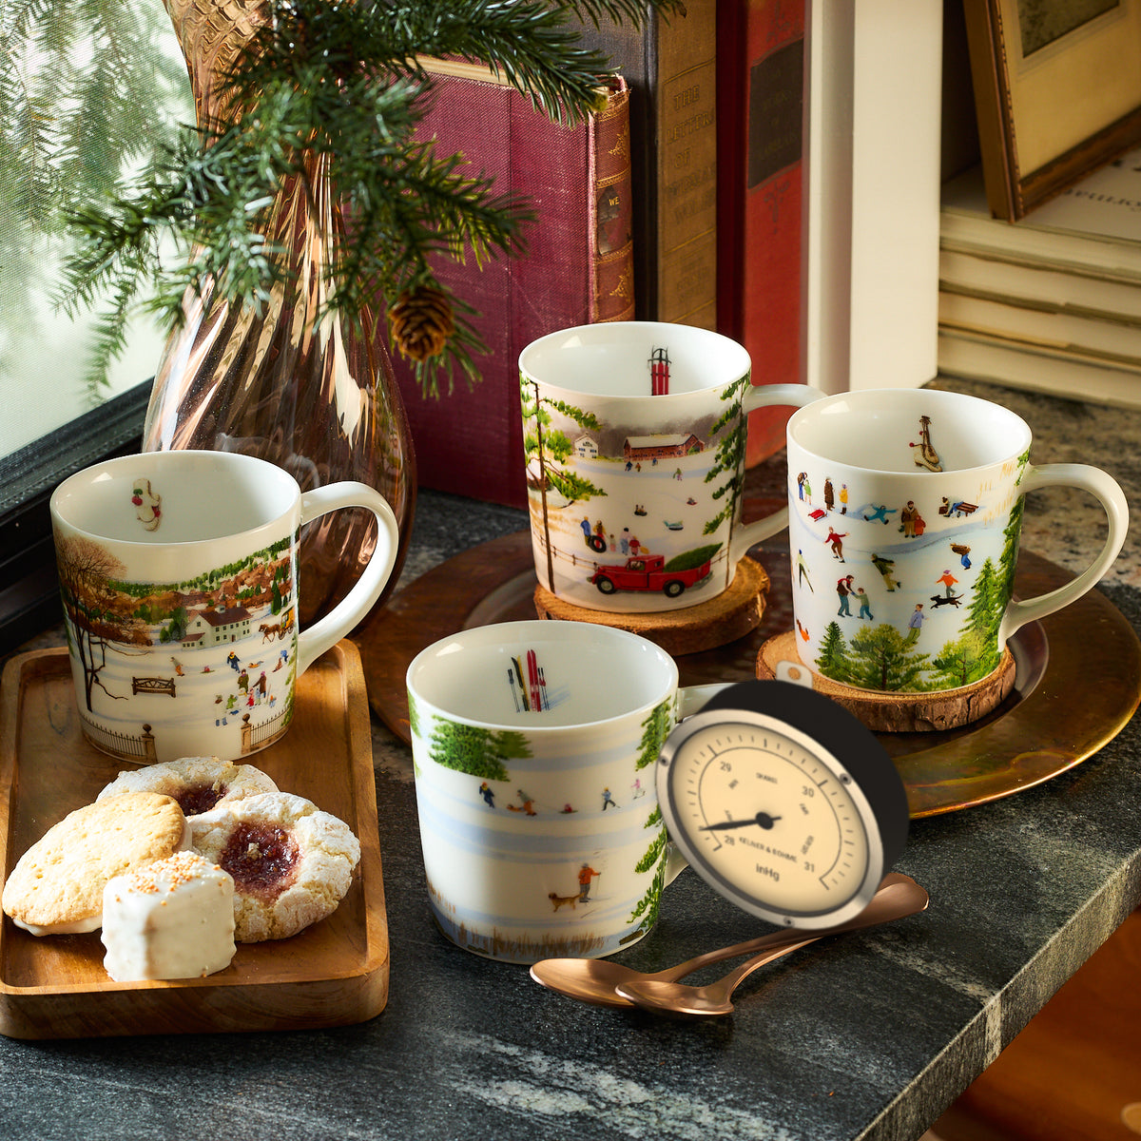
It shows 28.2 (inHg)
